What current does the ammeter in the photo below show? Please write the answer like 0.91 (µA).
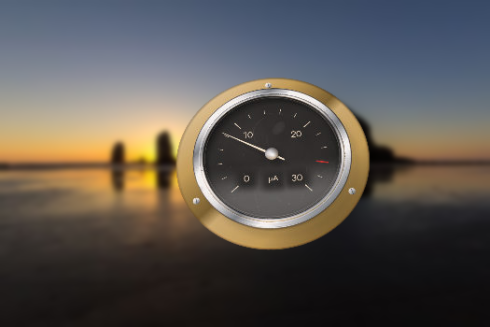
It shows 8 (µA)
